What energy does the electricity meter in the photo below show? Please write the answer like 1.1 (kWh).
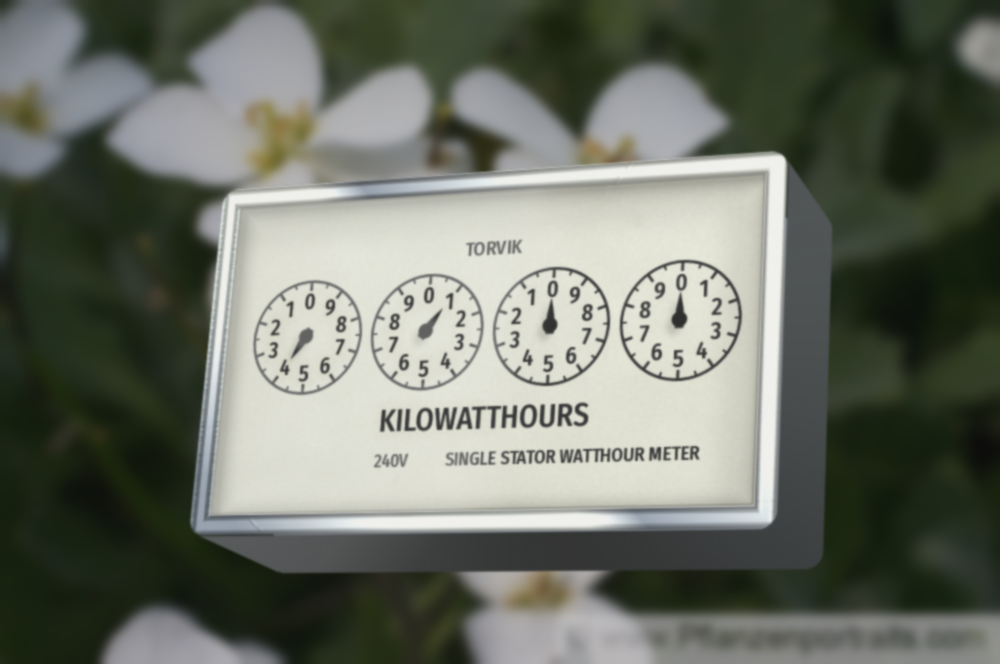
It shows 4100 (kWh)
